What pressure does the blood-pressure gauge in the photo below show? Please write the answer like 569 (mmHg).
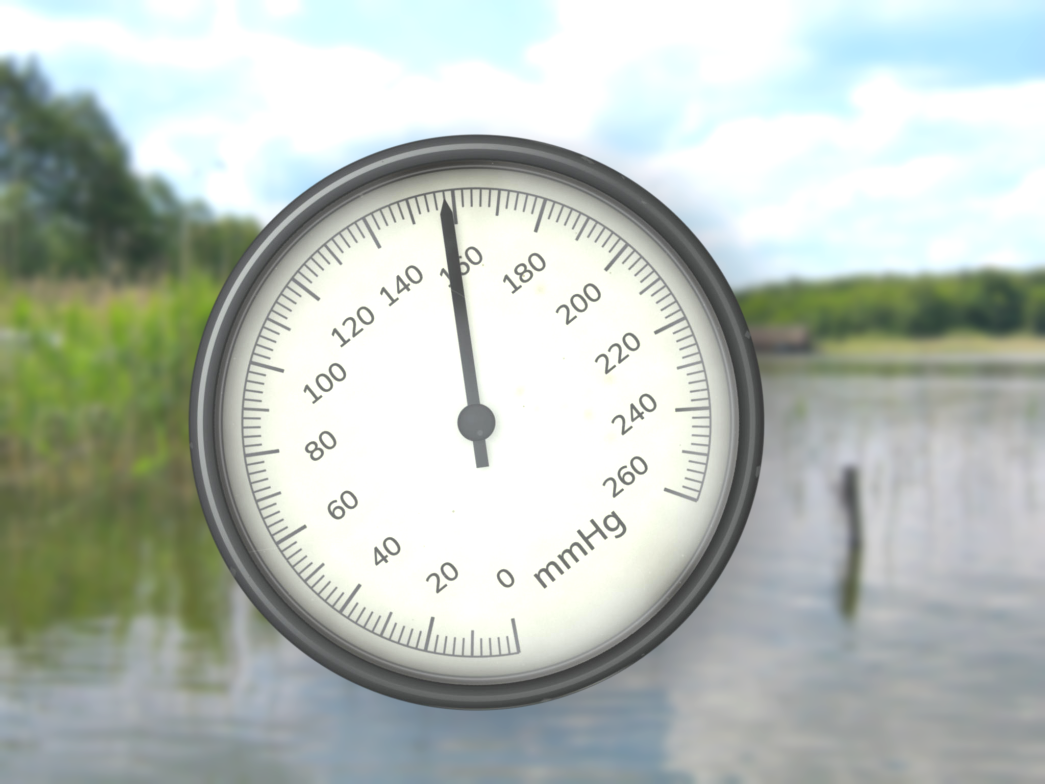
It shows 158 (mmHg)
